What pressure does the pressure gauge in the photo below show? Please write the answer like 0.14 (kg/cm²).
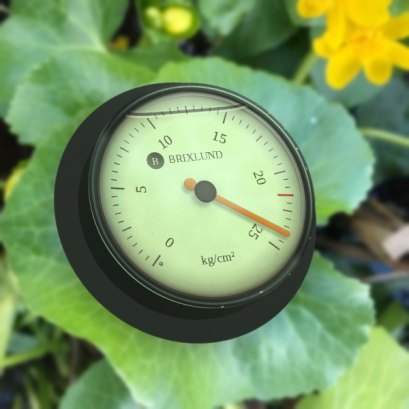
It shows 24 (kg/cm²)
